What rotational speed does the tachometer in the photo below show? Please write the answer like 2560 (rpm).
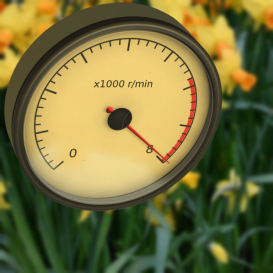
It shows 7900 (rpm)
